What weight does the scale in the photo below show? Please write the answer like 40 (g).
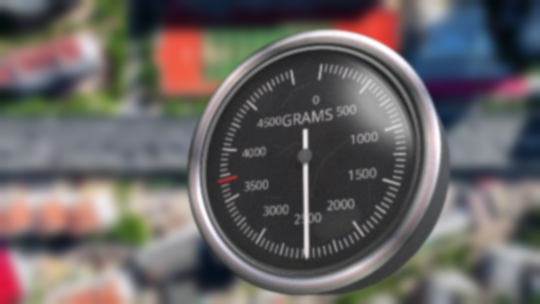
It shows 2500 (g)
